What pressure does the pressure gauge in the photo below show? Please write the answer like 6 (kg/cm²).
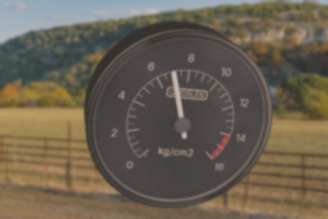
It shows 7 (kg/cm²)
